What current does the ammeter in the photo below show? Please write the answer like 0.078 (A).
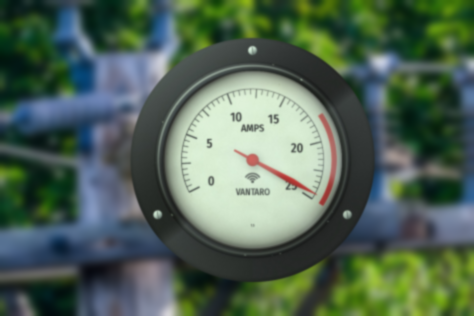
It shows 24.5 (A)
